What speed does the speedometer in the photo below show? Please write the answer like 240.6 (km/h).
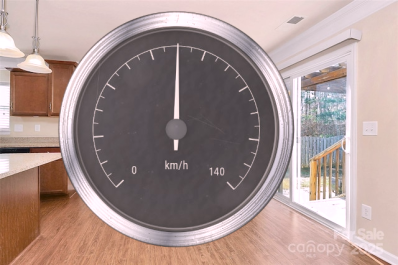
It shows 70 (km/h)
